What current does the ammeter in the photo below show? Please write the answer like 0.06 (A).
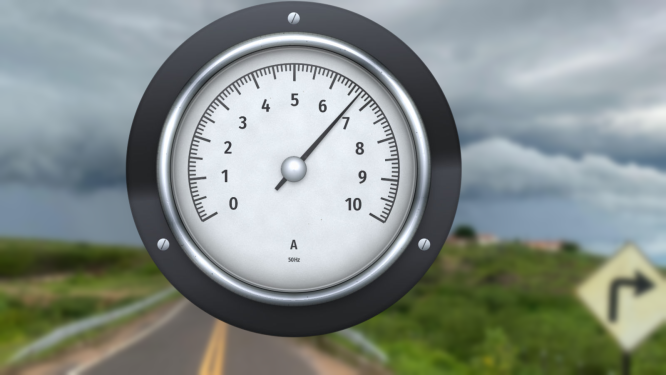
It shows 6.7 (A)
